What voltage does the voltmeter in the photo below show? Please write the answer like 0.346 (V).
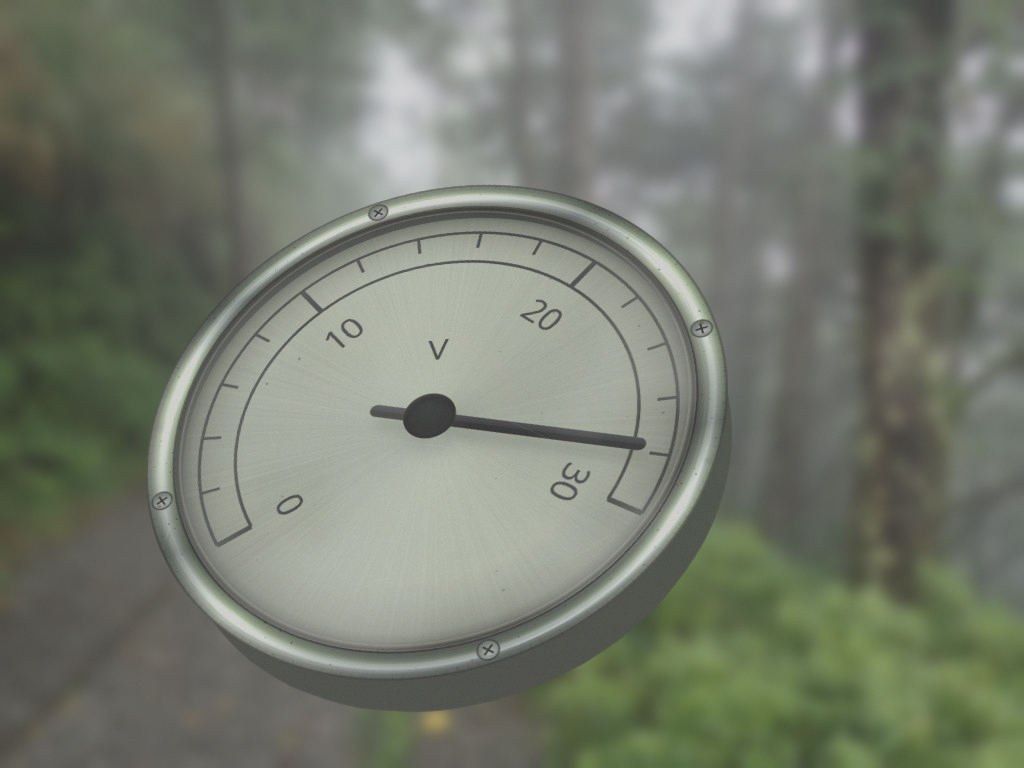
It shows 28 (V)
